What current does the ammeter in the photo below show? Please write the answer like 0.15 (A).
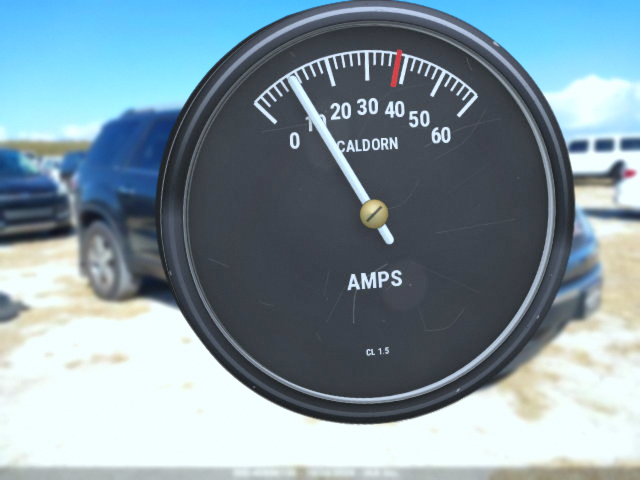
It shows 10 (A)
